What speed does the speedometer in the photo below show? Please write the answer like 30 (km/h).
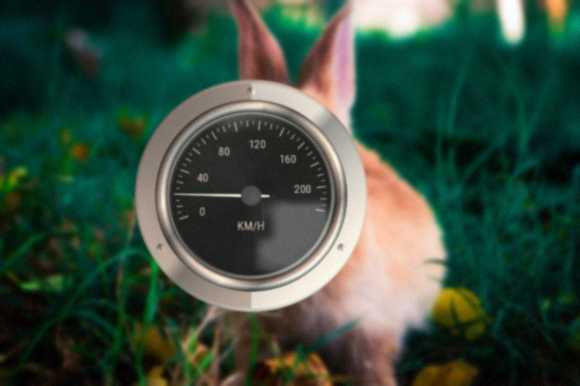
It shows 20 (km/h)
